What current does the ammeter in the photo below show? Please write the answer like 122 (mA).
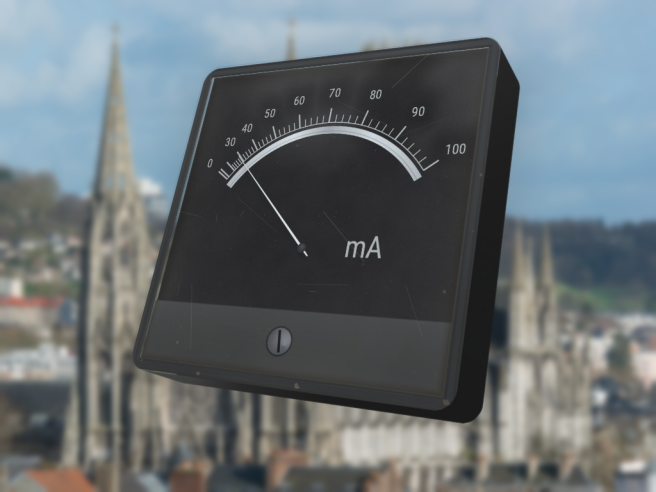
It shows 30 (mA)
